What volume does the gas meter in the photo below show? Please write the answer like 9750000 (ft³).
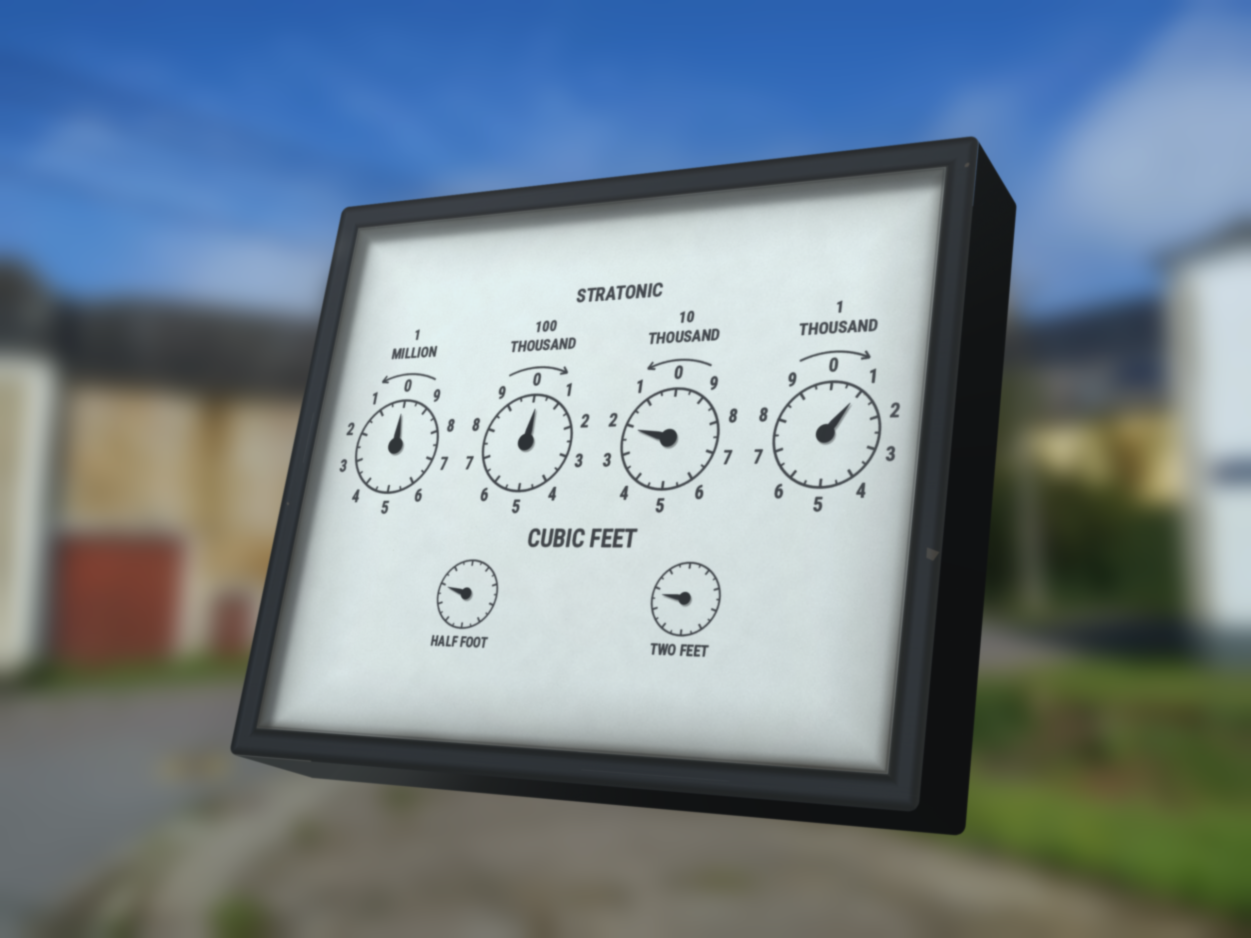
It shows 2100 (ft³)
